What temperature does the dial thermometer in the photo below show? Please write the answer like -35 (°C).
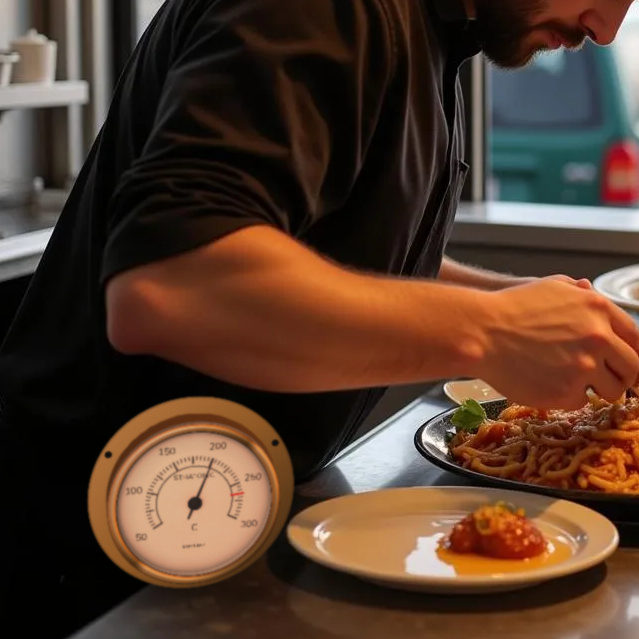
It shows 200 (°C)
